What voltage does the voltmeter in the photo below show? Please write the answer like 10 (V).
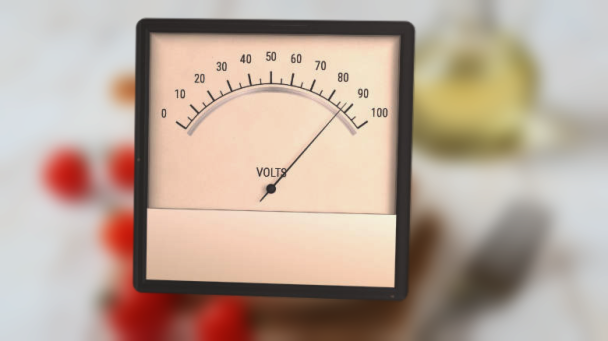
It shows 87.5 (V)
